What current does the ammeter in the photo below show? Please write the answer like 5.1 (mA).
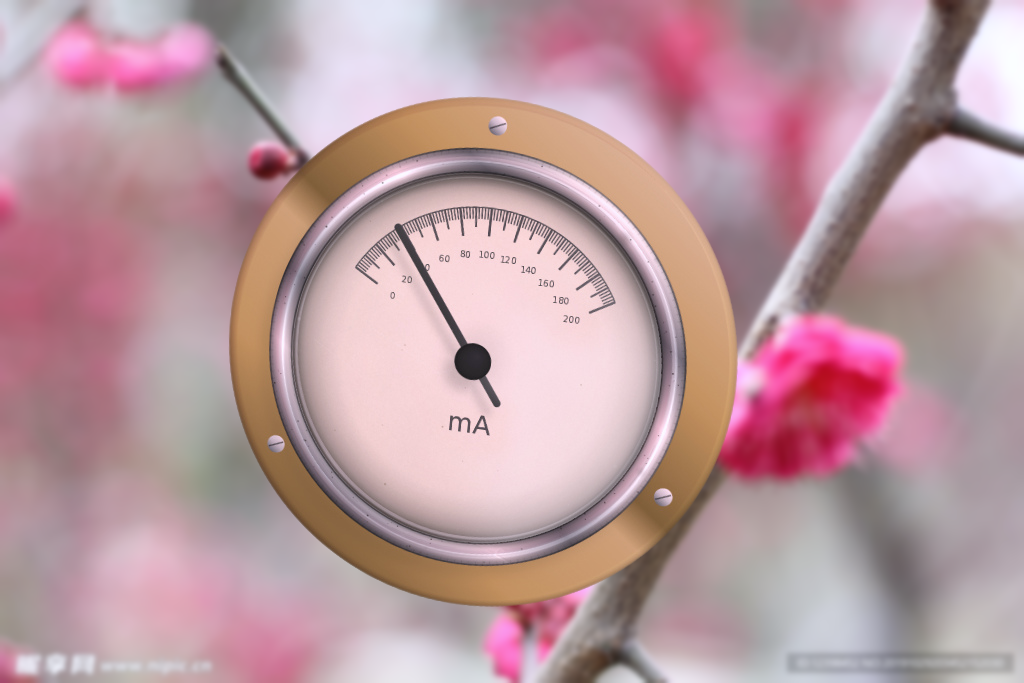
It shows 40 (mA)
